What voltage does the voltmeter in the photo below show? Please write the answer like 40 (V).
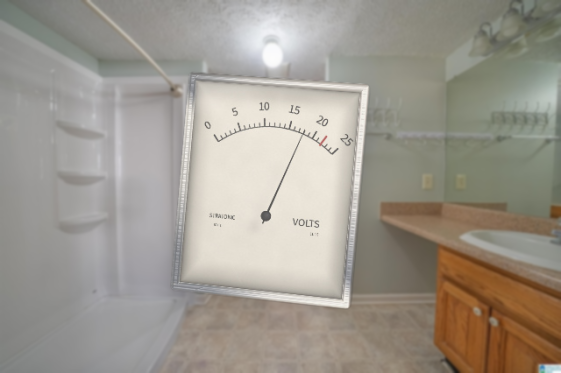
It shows 18 (V)
